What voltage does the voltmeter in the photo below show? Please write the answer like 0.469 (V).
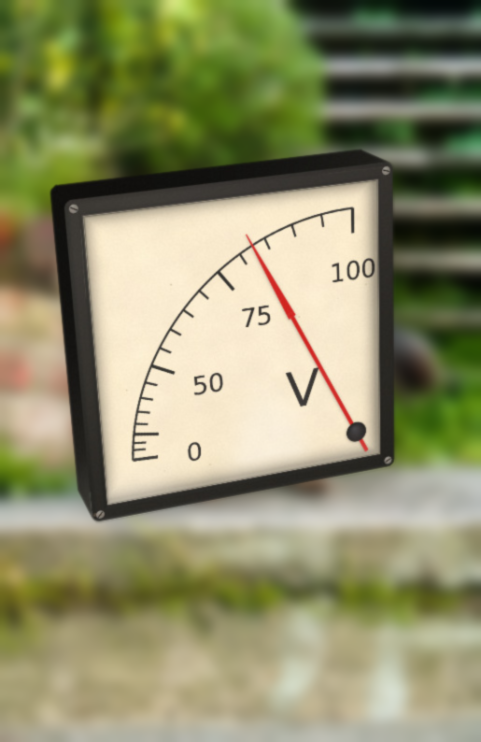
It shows 82.5 (V)
